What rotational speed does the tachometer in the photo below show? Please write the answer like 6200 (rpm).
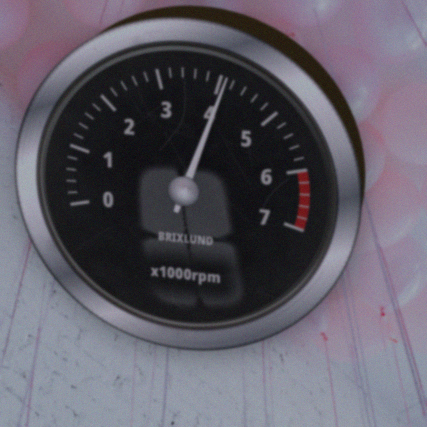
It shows 4100 (rpm)
